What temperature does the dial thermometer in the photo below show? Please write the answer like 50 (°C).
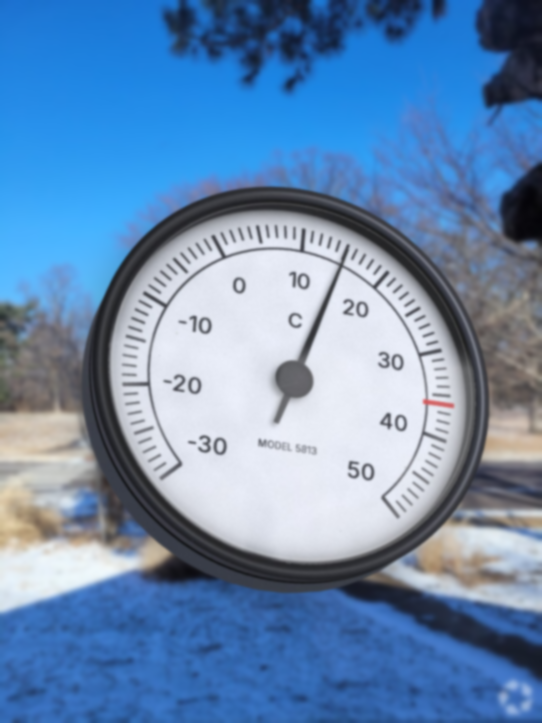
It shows 15 (°C)
